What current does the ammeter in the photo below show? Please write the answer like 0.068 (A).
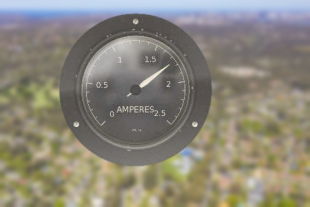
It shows 1.75 (A)
